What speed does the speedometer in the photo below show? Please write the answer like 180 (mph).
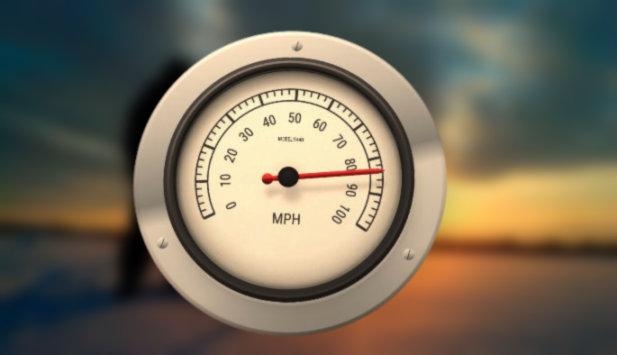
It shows 84 (mph)
